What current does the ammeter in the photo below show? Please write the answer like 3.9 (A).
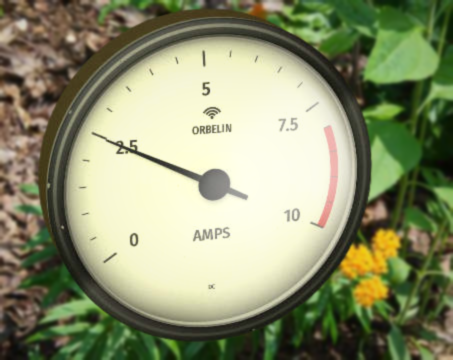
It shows 2.5 (A)
